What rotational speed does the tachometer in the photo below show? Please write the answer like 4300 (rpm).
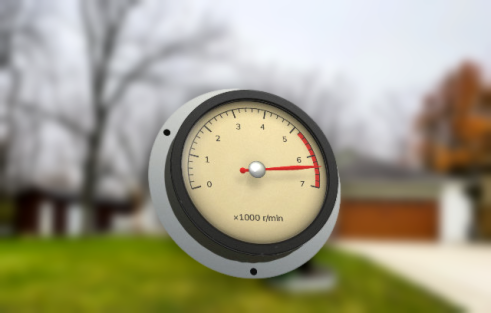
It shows 6400 (rpm)
